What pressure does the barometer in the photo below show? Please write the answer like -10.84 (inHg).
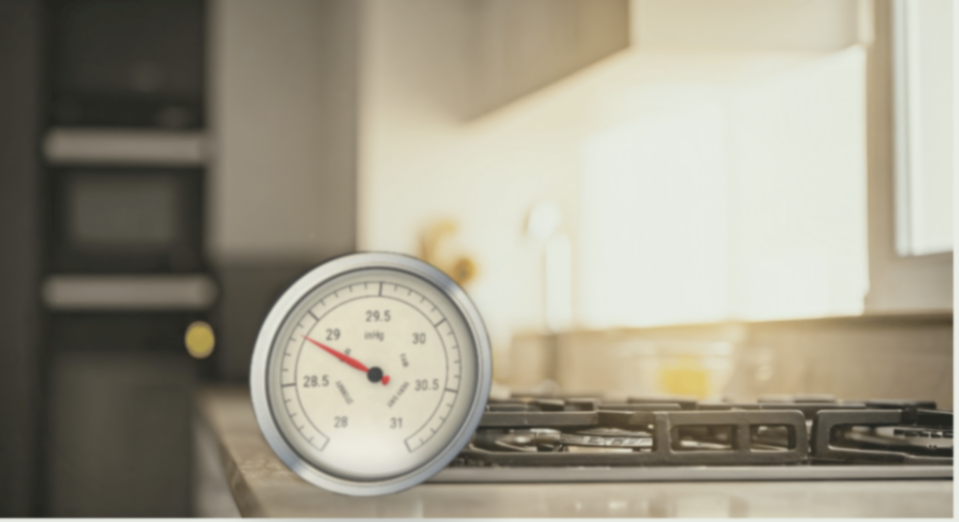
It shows 28.85 (inHg)
